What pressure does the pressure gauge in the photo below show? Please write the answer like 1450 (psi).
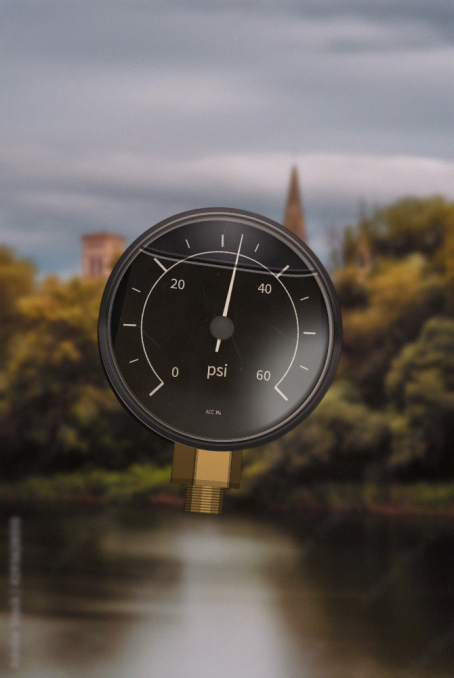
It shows 32.5 (psi)
